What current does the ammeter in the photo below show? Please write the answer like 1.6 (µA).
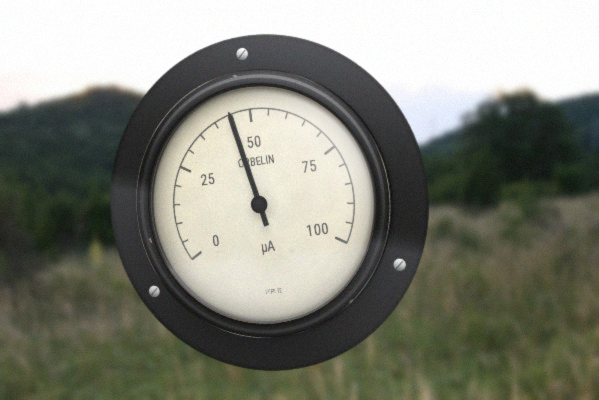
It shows 45 (µA)
